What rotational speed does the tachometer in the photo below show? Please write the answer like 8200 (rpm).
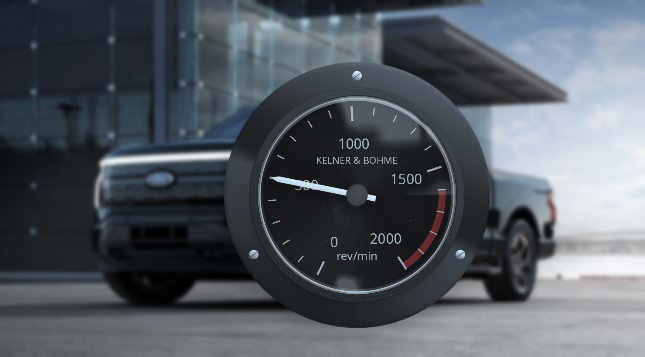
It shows 500 (rpm)
